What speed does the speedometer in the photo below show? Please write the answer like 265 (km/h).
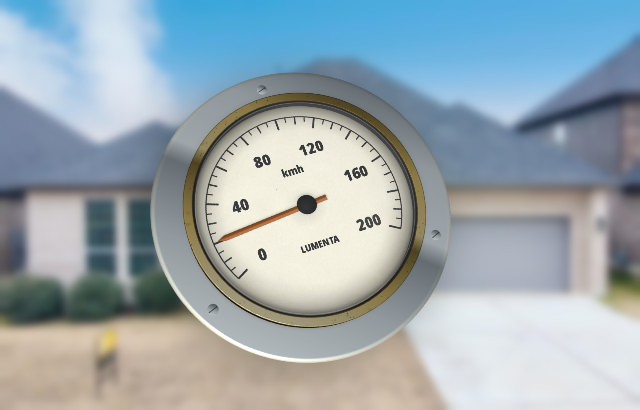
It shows 20 (km/h)
